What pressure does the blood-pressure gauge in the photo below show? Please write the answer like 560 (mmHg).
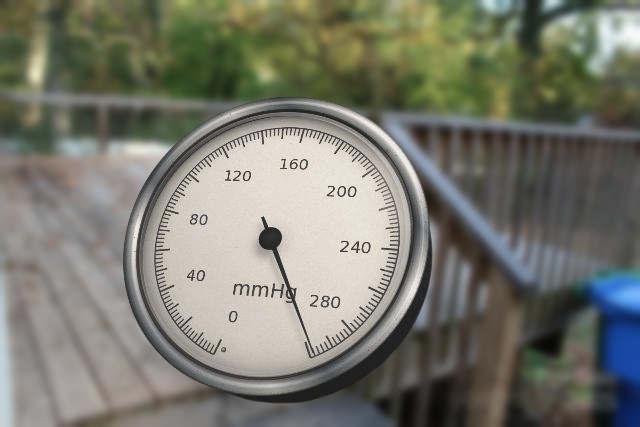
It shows 298 (mmHg)
